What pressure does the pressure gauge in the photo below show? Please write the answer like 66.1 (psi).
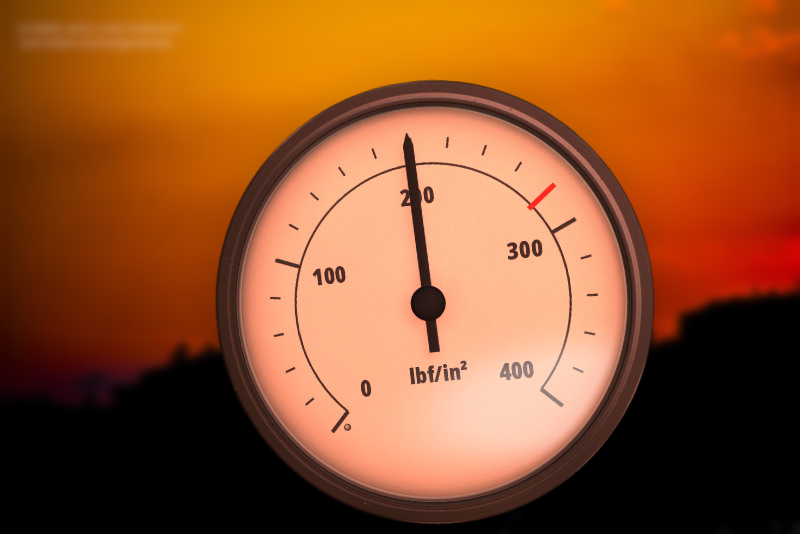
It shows 200 (psi)
